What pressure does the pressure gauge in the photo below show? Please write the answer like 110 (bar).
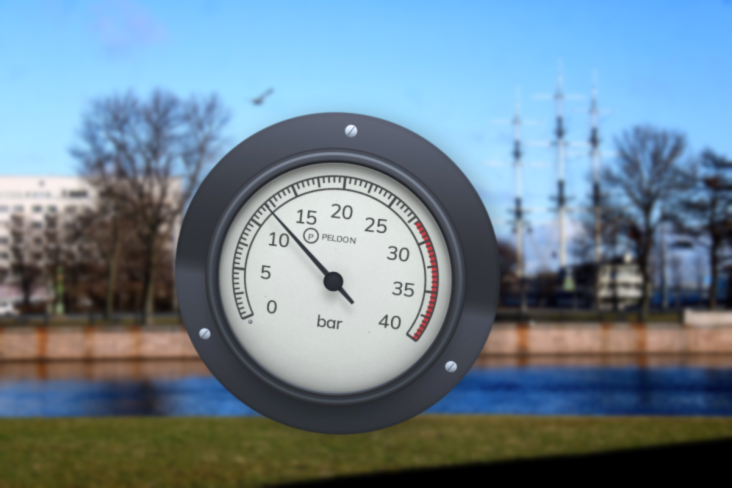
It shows 12 (bar)
